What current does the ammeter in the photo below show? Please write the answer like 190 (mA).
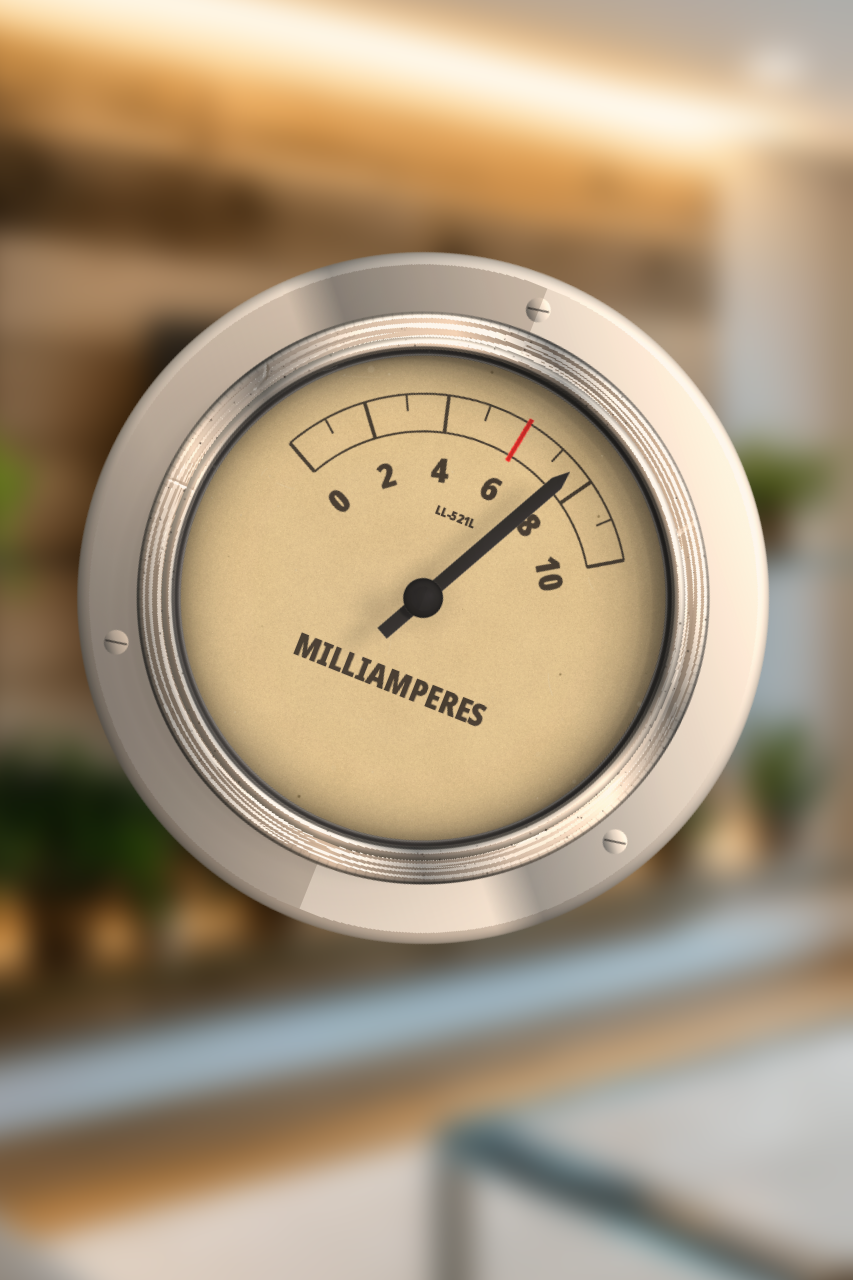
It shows 7.5 (mA)
